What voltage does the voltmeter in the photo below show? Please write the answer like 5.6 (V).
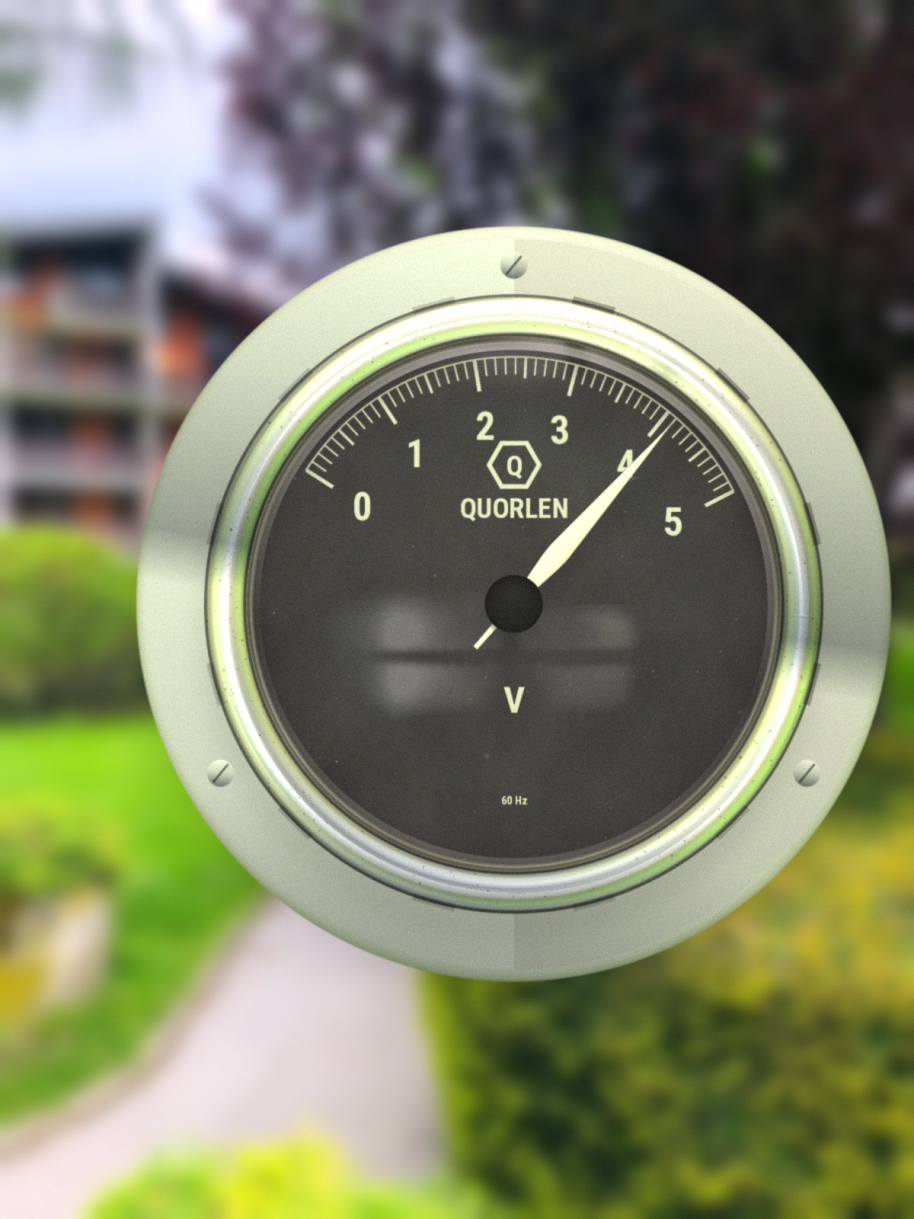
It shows 4.1 (V)
